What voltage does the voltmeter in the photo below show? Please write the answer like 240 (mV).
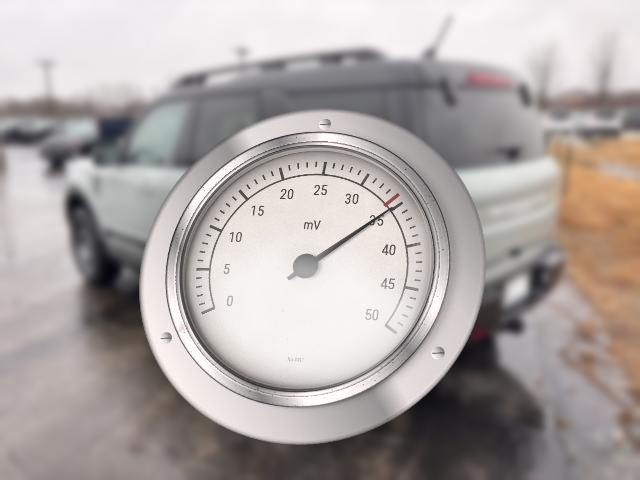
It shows 35 (mV)
